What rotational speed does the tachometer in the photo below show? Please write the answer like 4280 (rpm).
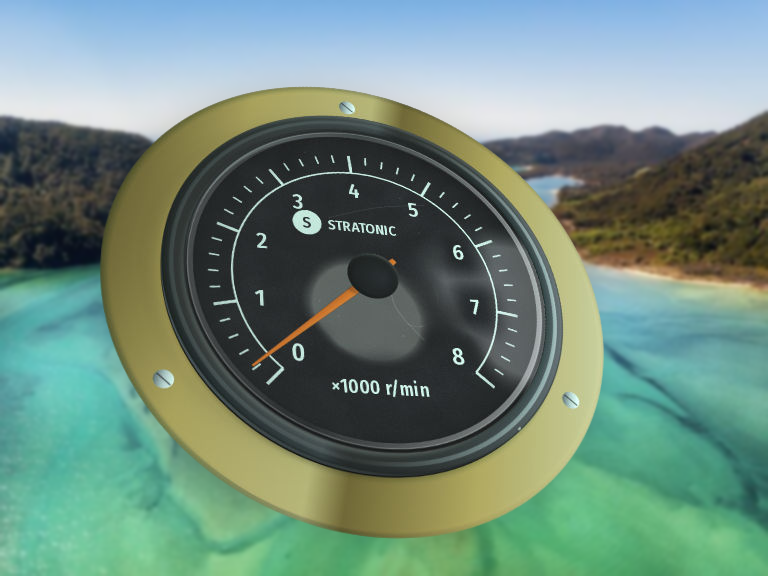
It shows 200 (rpm)
